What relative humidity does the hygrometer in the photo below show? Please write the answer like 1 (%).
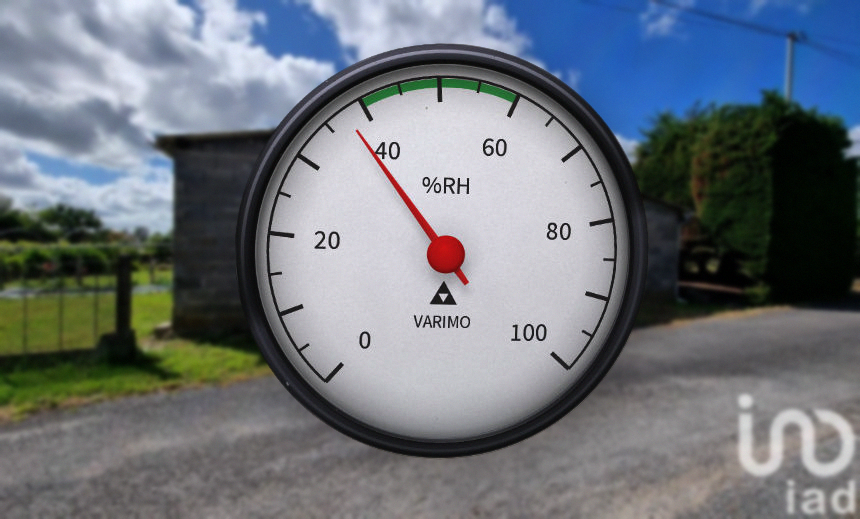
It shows 37.5 (%)
